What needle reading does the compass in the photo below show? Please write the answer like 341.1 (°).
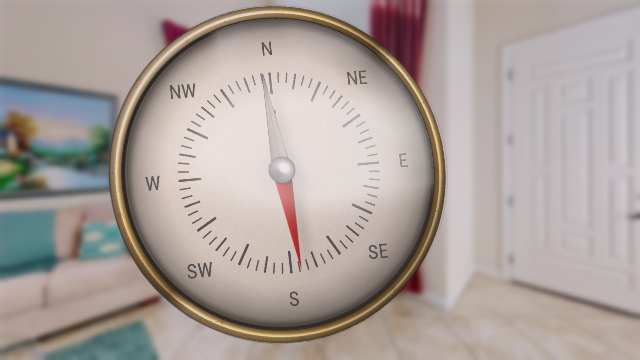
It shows 175 (°)
